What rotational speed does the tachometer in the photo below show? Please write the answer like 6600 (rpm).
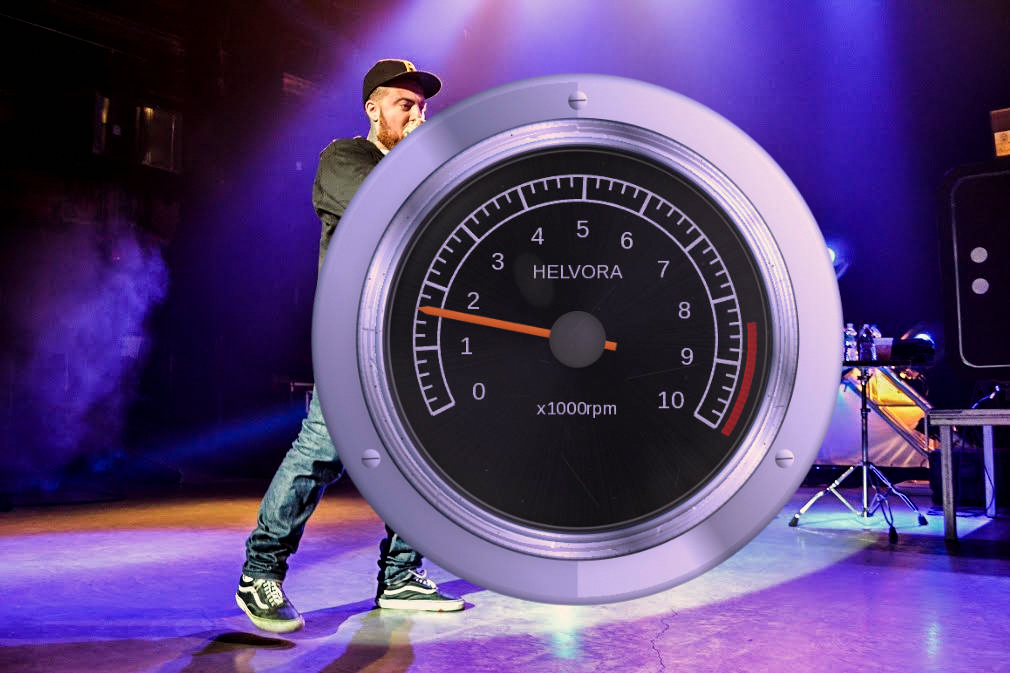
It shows 1600 (rpm)
